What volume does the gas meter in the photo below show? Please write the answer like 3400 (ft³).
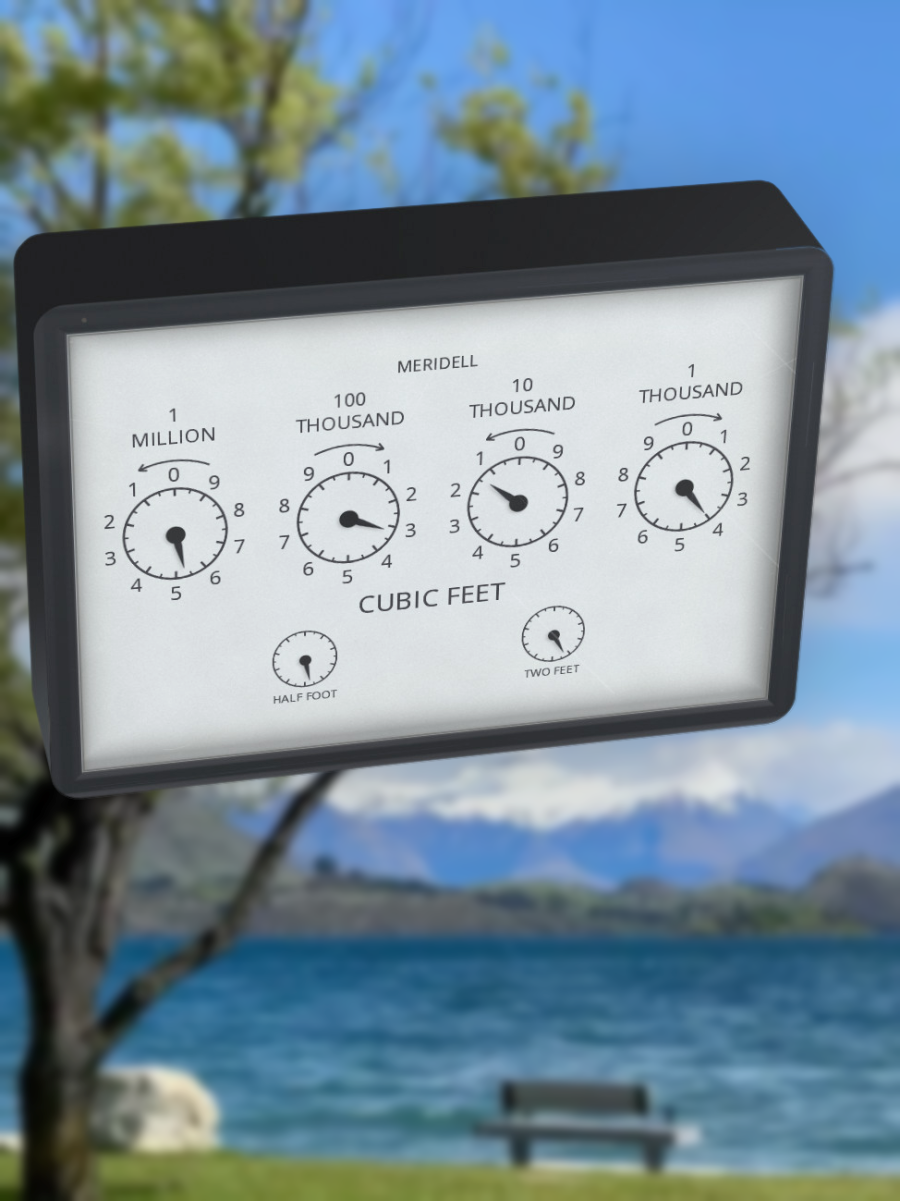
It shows 531400 (ft³)
